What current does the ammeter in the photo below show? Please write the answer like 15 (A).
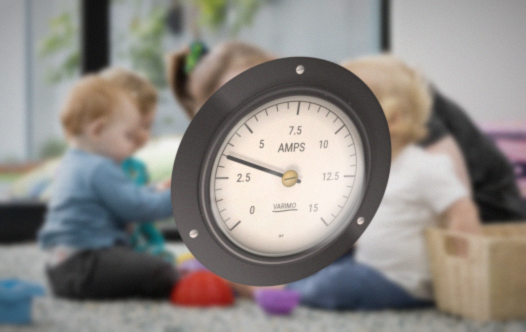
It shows 3.5 (A)
